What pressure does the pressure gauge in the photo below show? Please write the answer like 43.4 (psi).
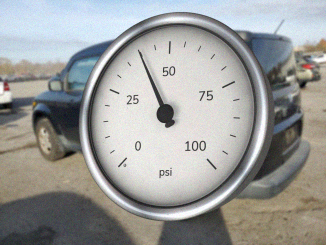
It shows 40 (psi)
